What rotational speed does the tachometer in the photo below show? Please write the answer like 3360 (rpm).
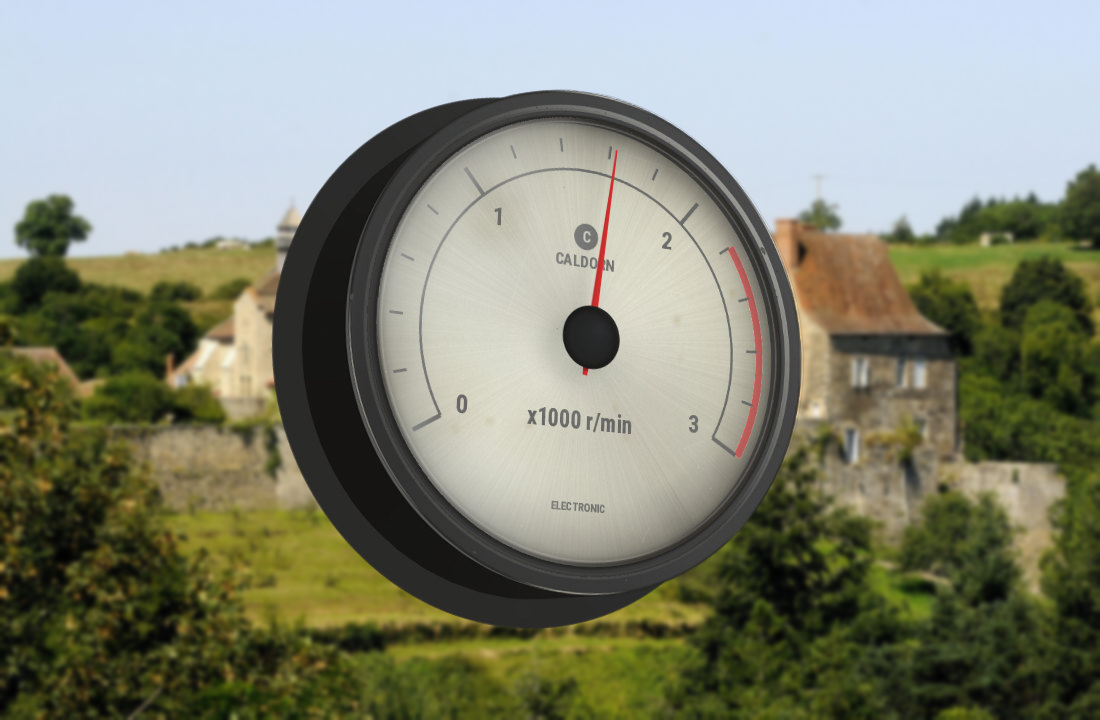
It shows 1600 (rpm)
